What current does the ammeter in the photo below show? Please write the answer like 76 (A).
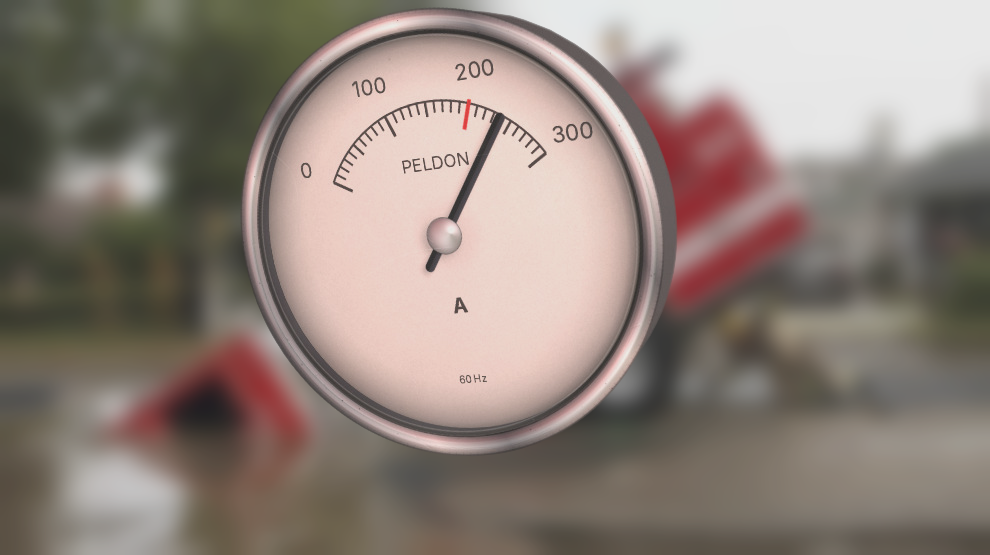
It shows 240 (A)
